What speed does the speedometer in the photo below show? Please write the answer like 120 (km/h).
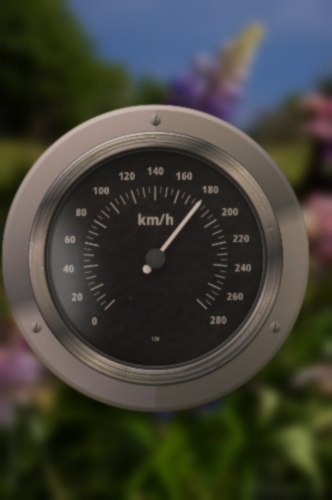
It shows 180 (km/h)
